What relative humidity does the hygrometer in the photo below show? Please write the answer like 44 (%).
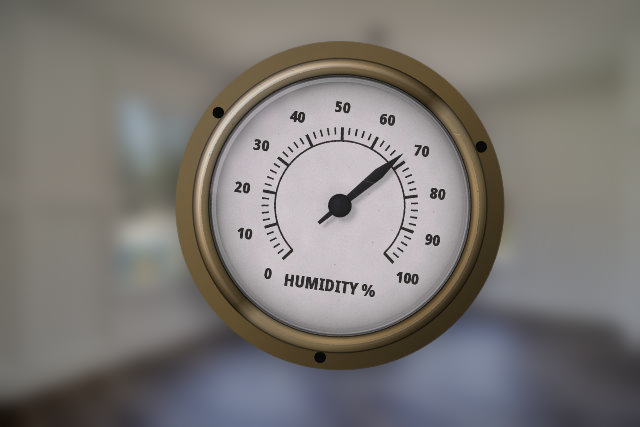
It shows 68 (%)
